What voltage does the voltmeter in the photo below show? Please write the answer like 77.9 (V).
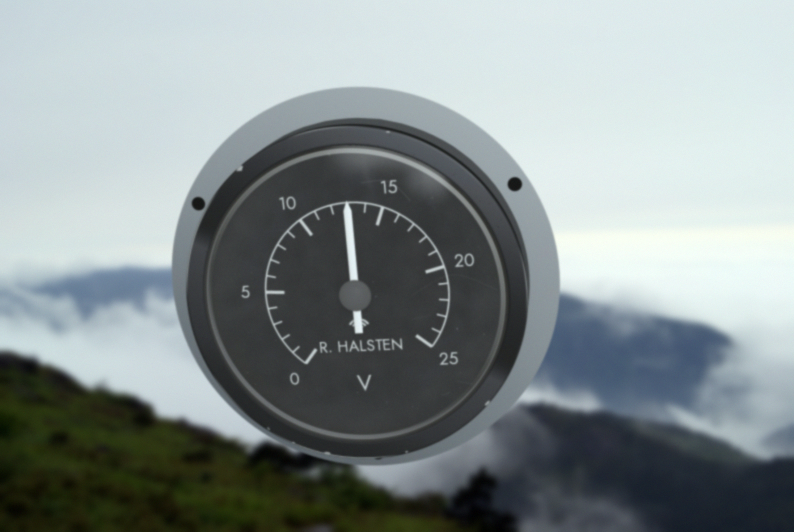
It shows 13 (V)
